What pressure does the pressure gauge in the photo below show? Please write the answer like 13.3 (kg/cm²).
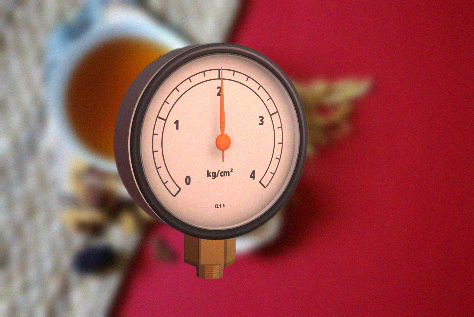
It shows 2 (kg/cm²)
